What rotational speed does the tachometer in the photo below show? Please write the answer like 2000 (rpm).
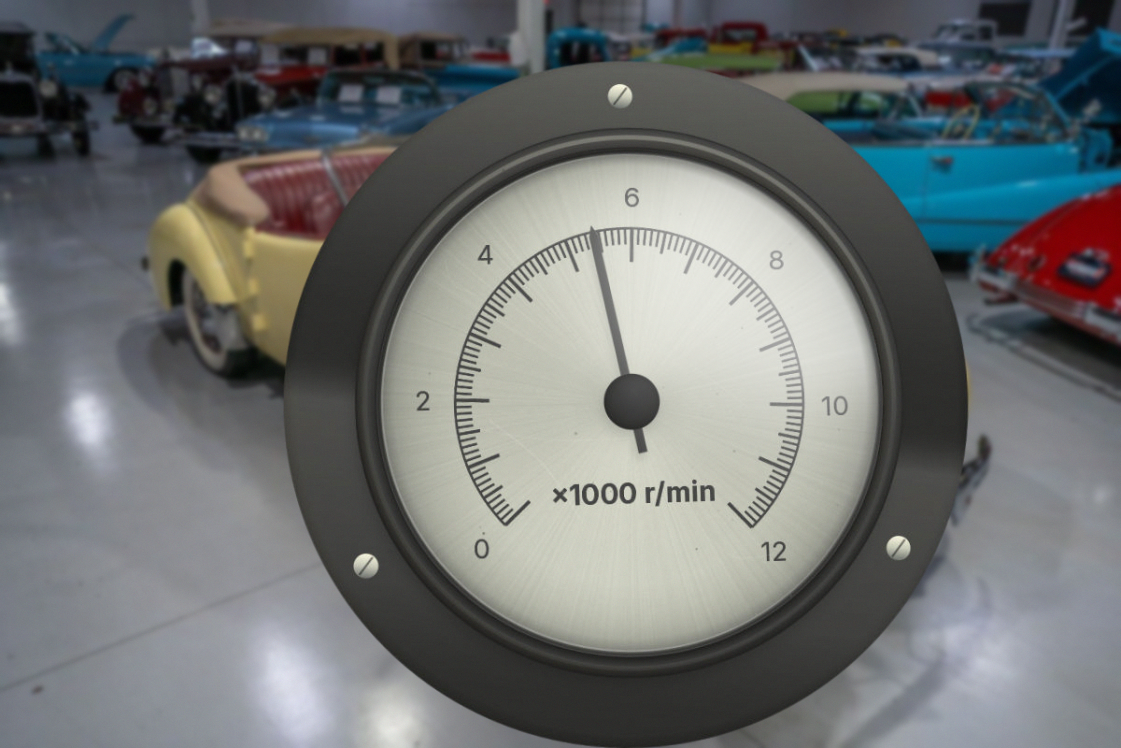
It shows 5400 (rpm)
